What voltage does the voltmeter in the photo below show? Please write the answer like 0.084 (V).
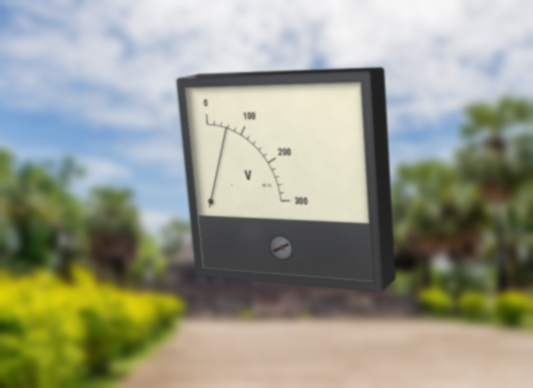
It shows 60 (V)
